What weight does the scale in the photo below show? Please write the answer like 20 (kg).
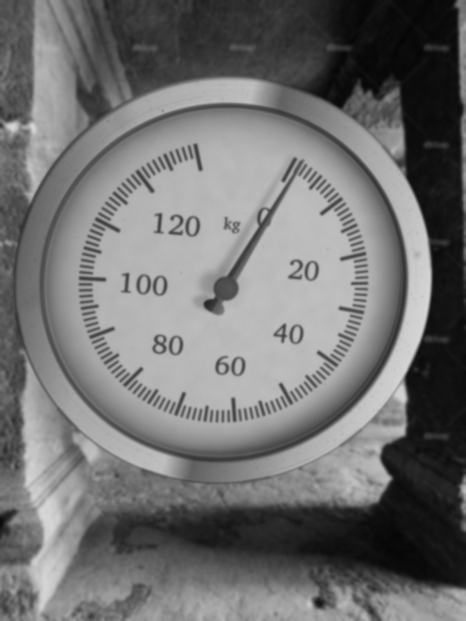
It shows 1 (kg)
